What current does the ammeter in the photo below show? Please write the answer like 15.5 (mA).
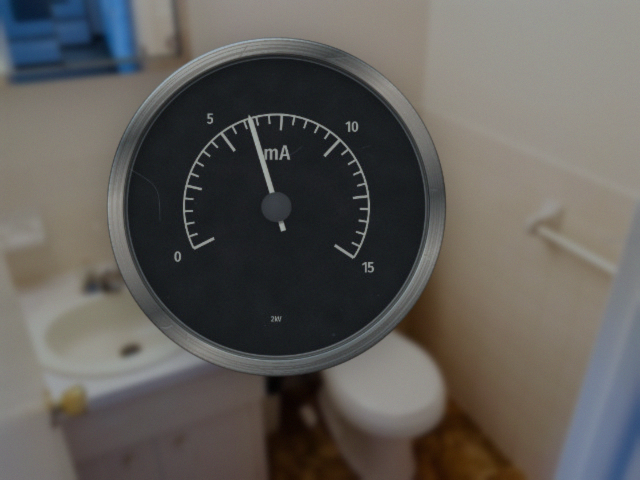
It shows 6.25 (mA)
